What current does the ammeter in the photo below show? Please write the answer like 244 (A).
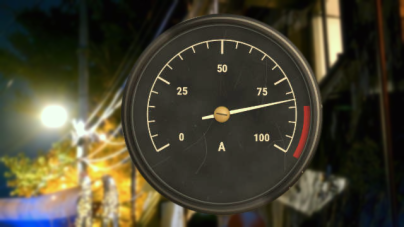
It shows 82.5 (A)
